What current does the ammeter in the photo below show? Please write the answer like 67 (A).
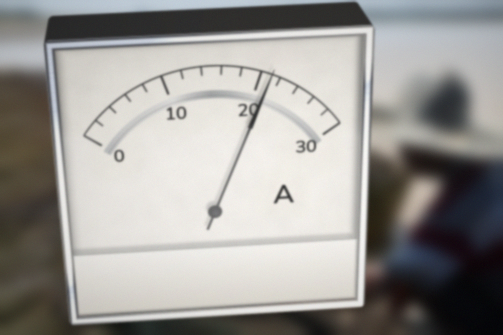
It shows 21 (A)
